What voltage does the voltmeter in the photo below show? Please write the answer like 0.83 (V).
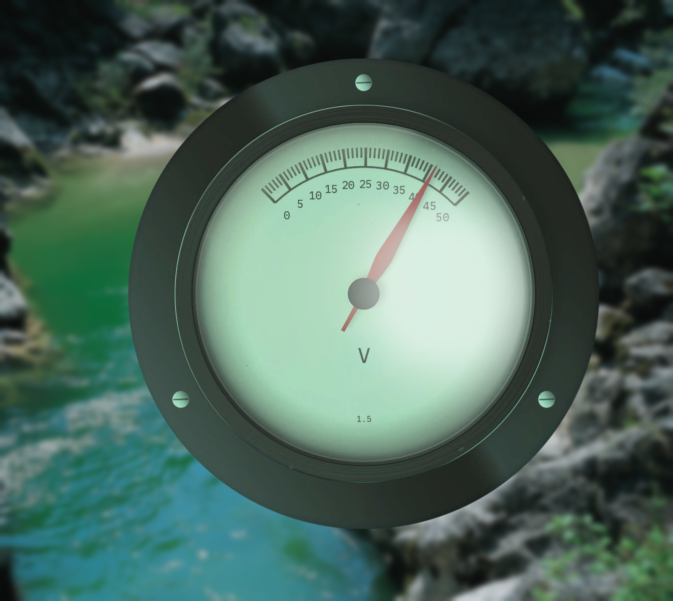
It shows 41 (V)
